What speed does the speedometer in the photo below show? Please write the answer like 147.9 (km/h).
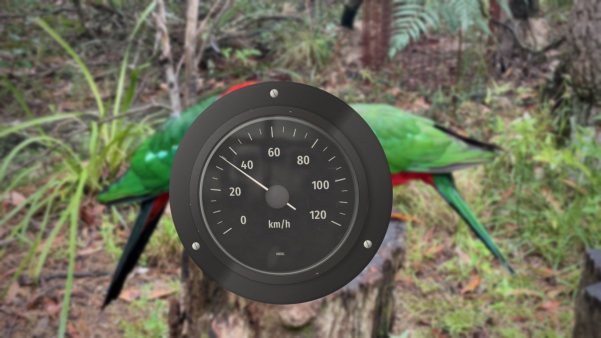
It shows 35 (km/h)
